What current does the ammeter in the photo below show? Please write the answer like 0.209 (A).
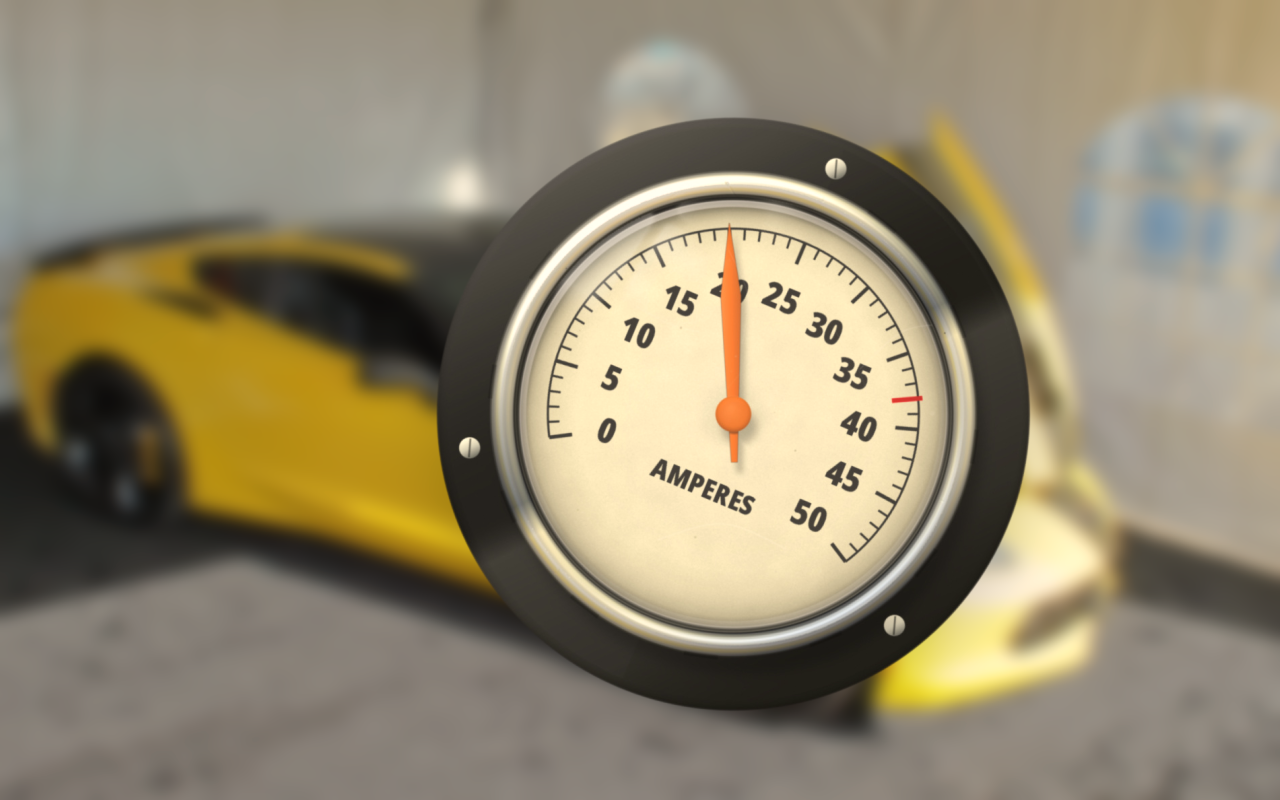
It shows 20 (A)
